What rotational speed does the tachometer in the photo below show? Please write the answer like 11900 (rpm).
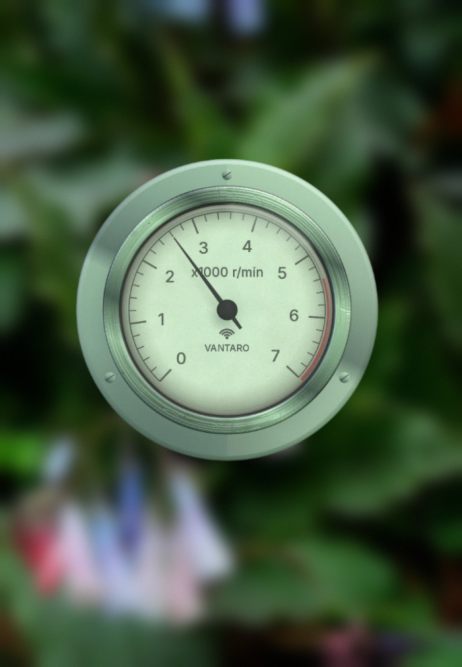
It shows 2600 (rpm)
